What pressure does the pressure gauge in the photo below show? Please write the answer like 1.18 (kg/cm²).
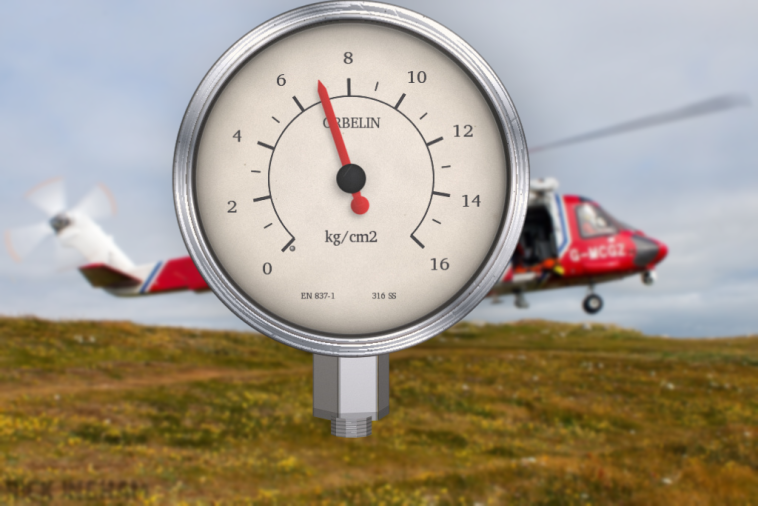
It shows 7 (kg/cm²)
